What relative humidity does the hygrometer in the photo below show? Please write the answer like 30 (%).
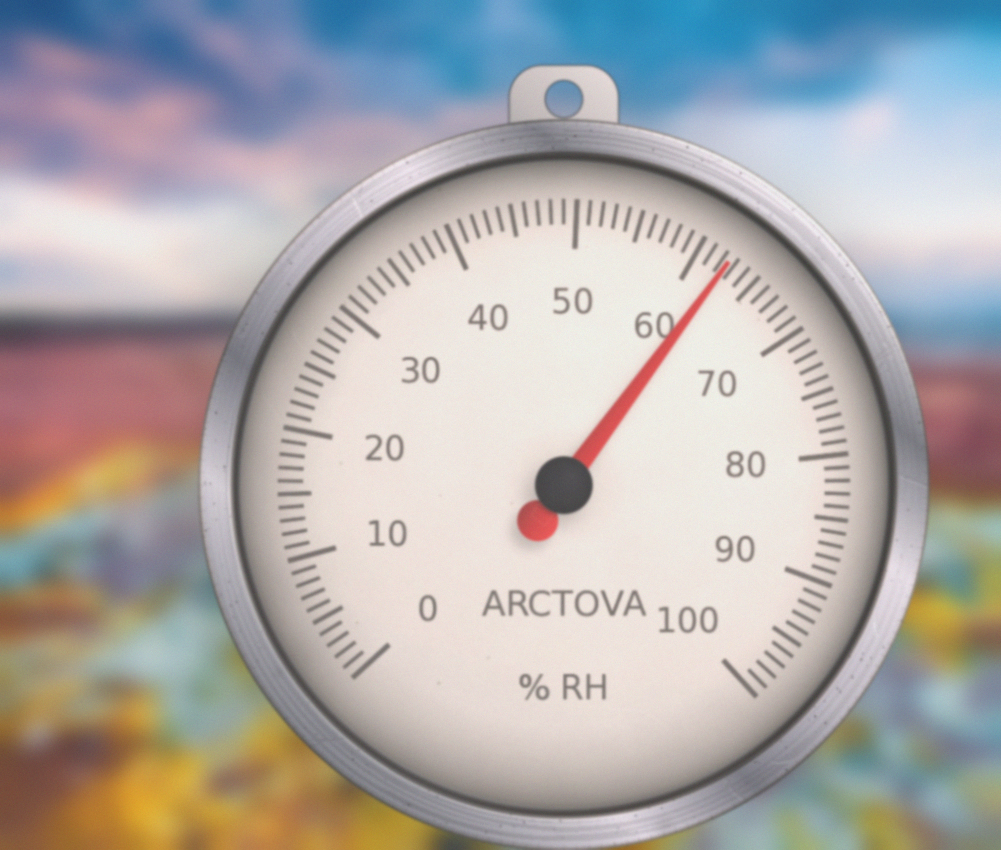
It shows 62.5 (%)
